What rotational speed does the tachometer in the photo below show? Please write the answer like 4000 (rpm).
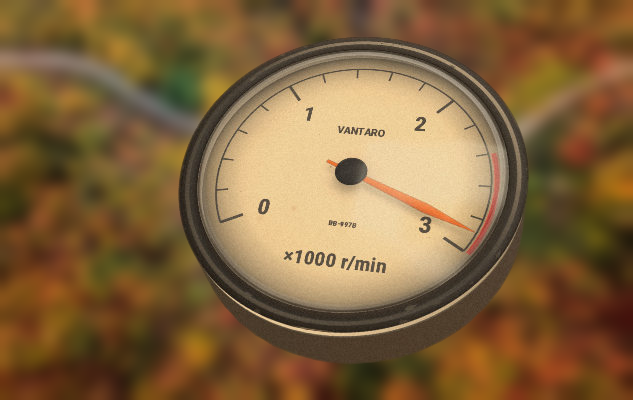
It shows 2900 (rpm)
